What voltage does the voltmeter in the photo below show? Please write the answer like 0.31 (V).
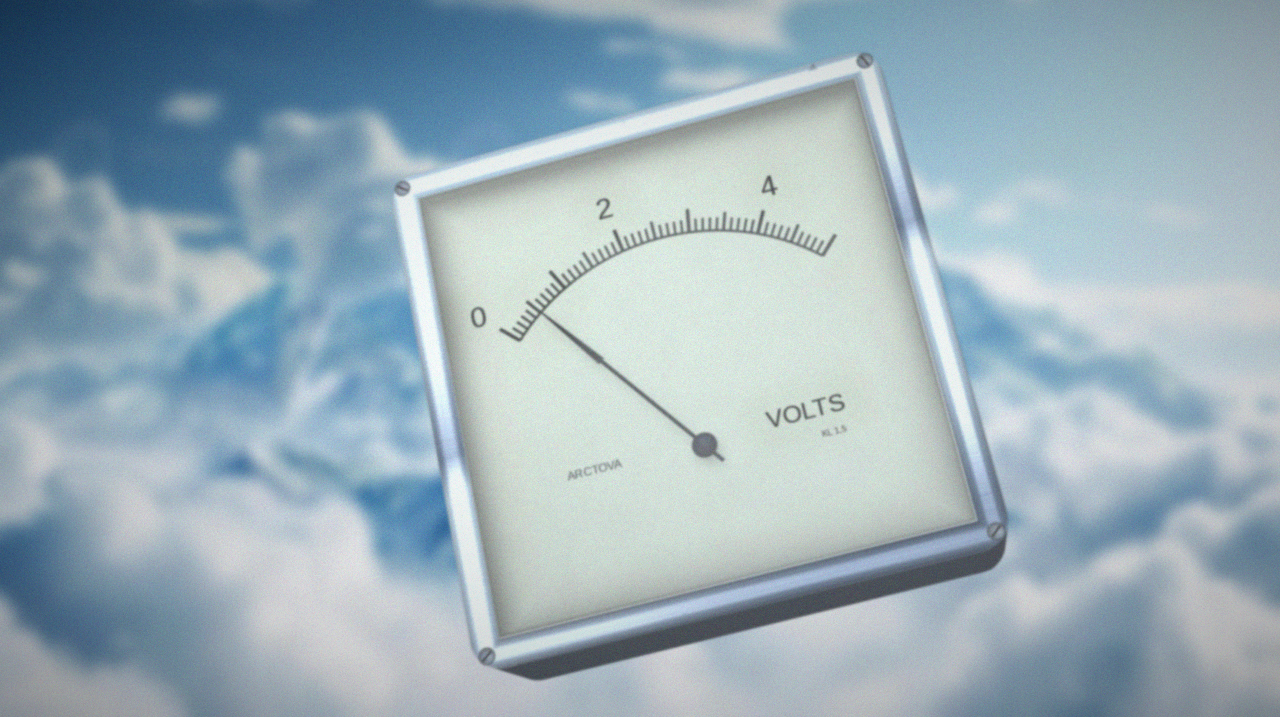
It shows 0.5 (V)
